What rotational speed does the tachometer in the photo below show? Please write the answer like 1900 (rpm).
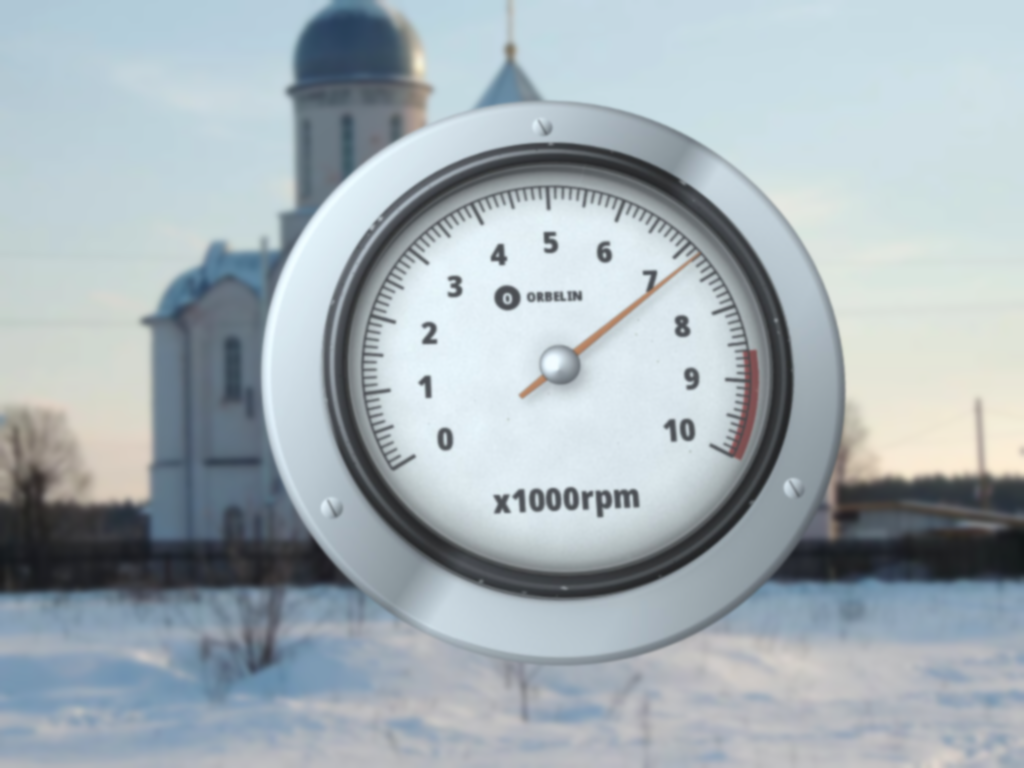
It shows 7200 (rpm)
